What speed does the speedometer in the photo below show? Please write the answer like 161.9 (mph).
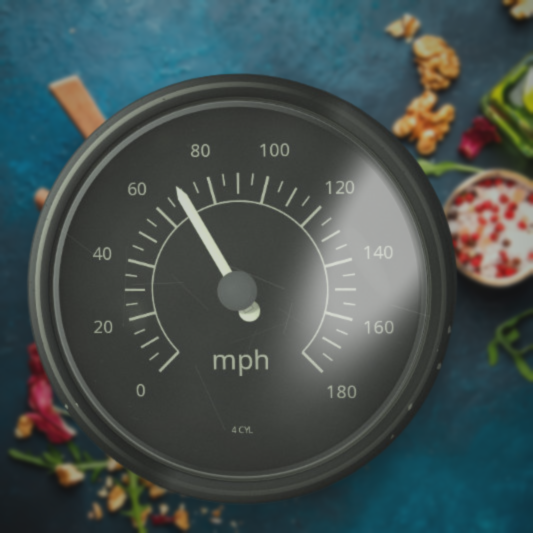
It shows 70 (mph)
